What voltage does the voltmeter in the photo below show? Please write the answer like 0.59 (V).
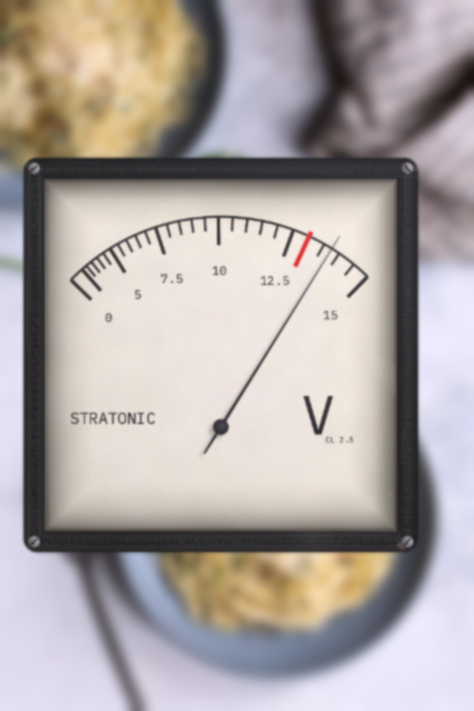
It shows 13.75 (V)
